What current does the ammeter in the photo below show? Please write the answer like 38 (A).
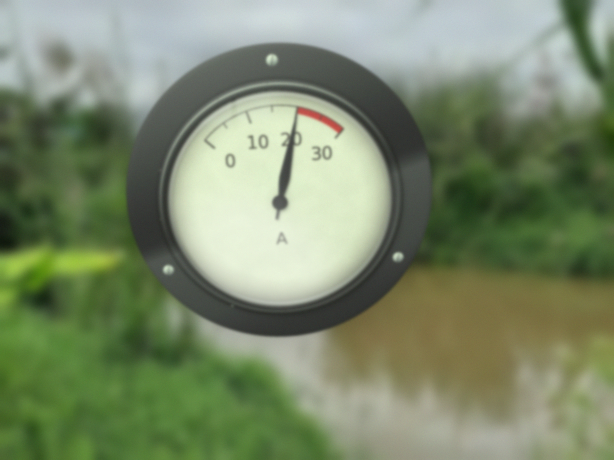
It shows 20 (A)
